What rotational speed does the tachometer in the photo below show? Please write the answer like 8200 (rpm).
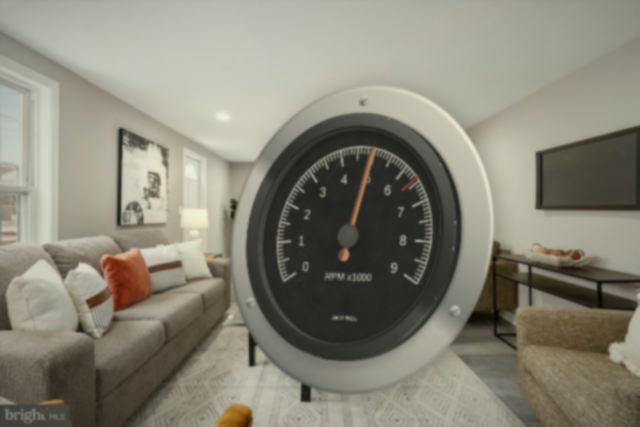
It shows 5000 (rpm)
